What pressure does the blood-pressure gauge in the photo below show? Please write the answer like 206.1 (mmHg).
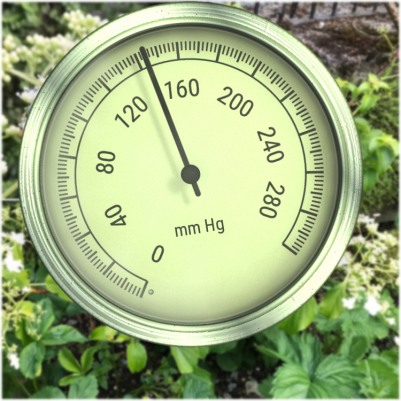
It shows 144 (mmHg)
